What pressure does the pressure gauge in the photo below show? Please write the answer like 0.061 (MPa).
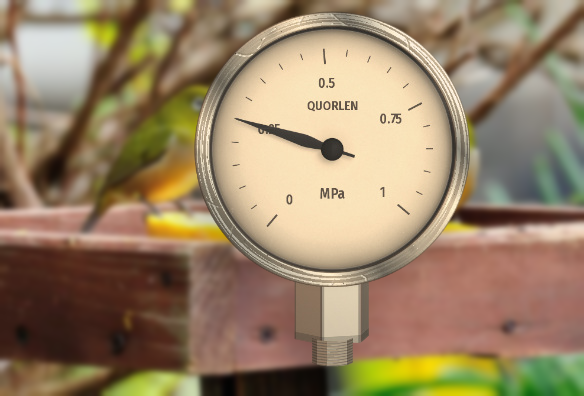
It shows 0.25 (MPa)
